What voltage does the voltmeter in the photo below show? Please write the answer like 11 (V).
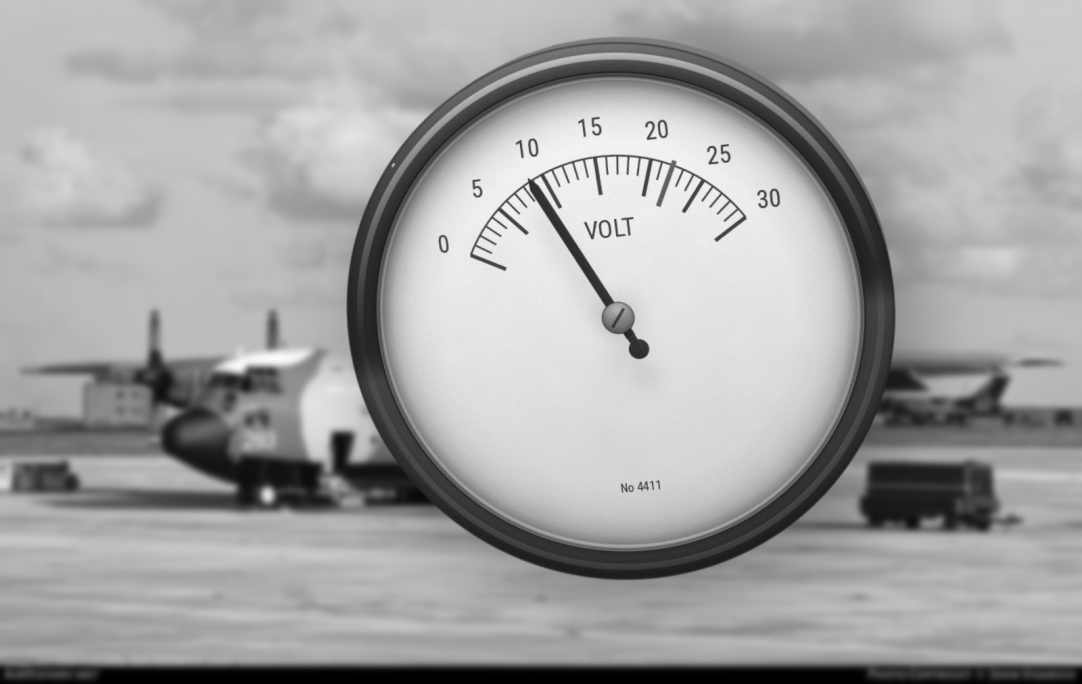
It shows 9 (V)
